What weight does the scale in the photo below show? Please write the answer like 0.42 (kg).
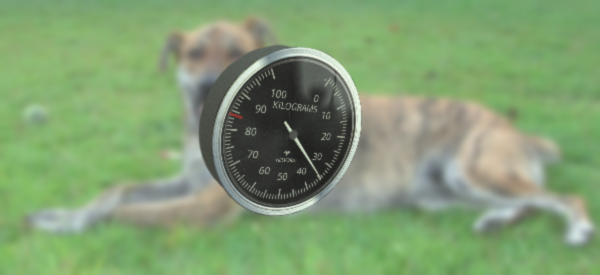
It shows 35 (kg)
